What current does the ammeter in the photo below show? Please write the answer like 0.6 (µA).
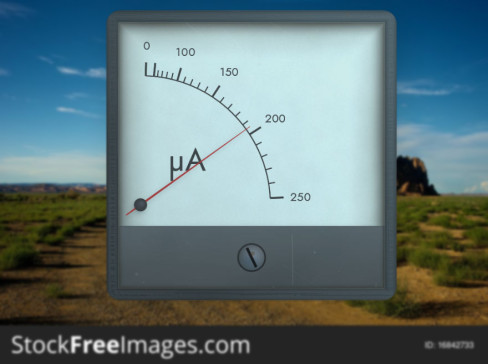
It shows 195 (µA)
